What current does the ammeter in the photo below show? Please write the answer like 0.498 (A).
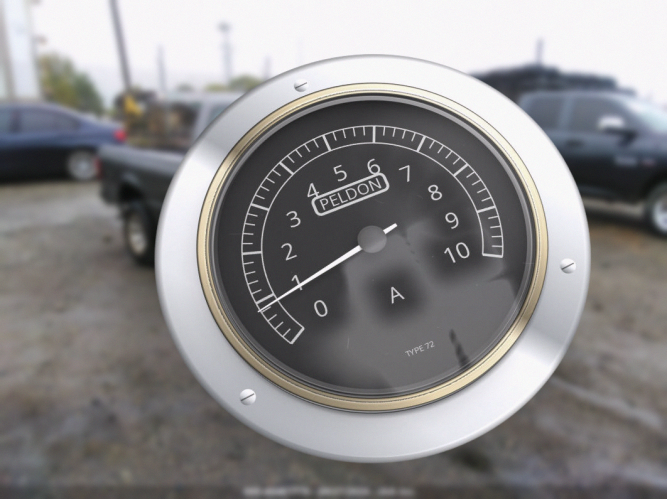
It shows 0.8 (A)
